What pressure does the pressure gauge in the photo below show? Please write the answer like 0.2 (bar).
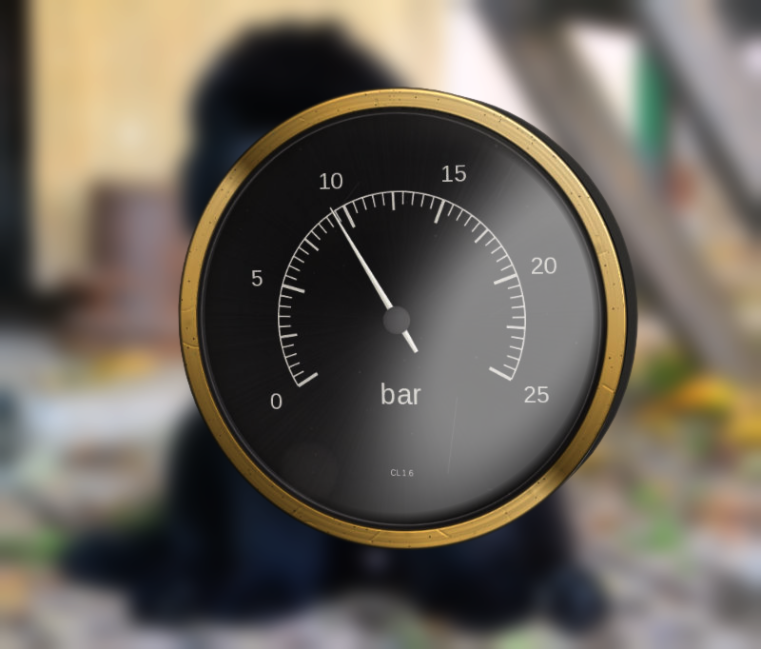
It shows 9.5 (bar)
